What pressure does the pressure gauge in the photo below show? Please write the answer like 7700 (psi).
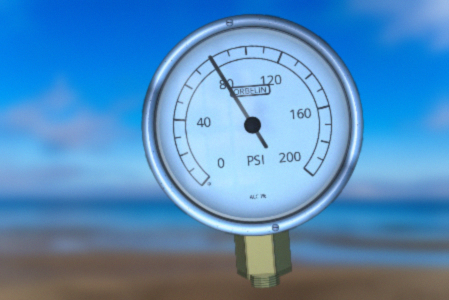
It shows 80 (psi)
